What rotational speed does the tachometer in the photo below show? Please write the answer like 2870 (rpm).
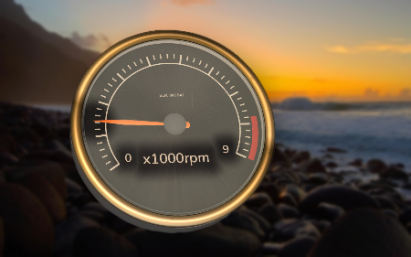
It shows 1400 (rpm)
